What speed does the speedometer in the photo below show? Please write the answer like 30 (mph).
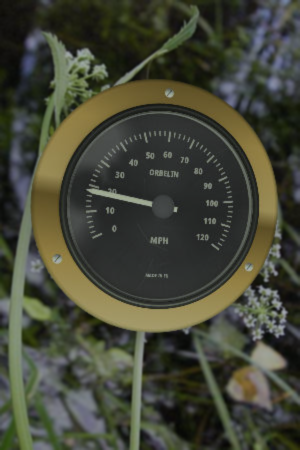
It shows 18 (mph)
